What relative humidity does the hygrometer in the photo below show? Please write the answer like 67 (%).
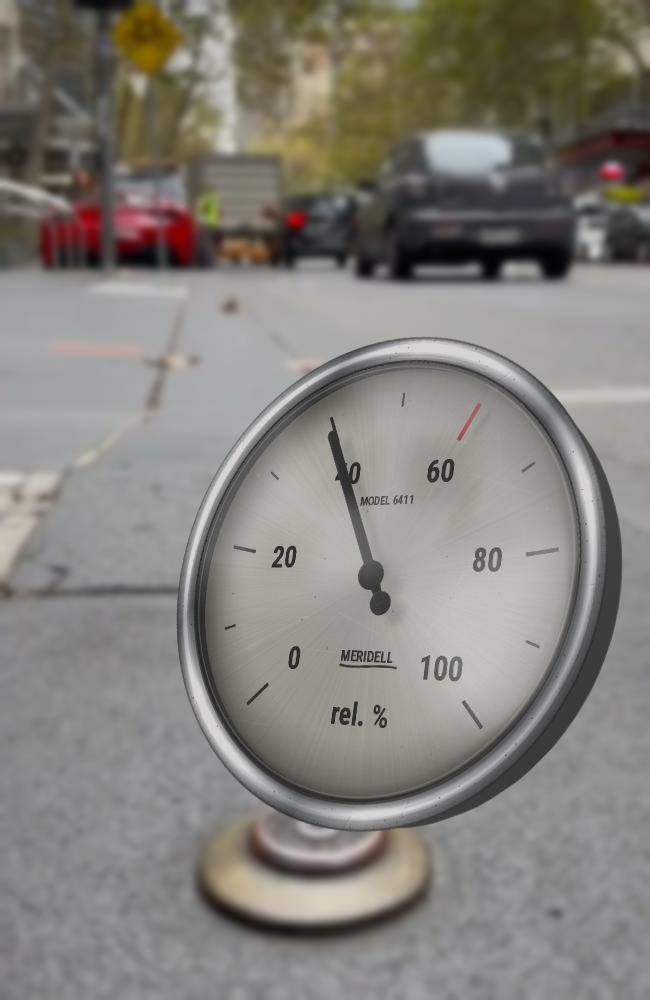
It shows 40 (%)
